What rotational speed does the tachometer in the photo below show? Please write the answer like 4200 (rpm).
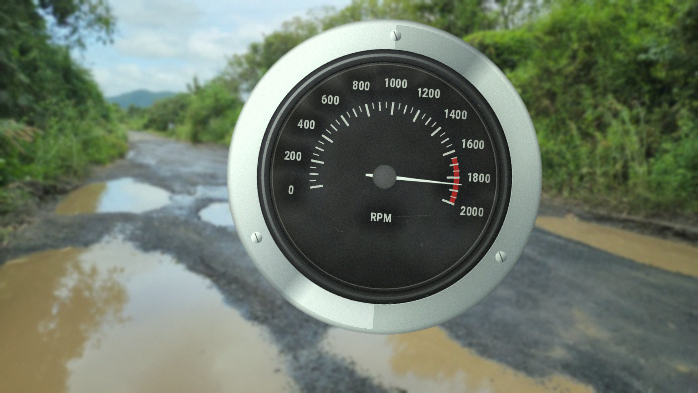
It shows 1850 (rpm)
